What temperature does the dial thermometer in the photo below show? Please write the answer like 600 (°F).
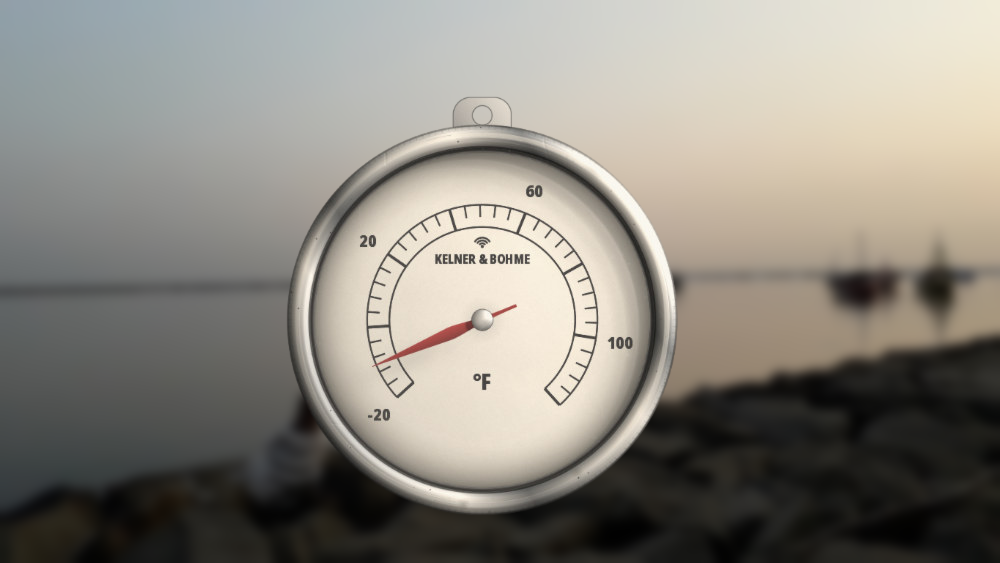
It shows -10 (°F)
